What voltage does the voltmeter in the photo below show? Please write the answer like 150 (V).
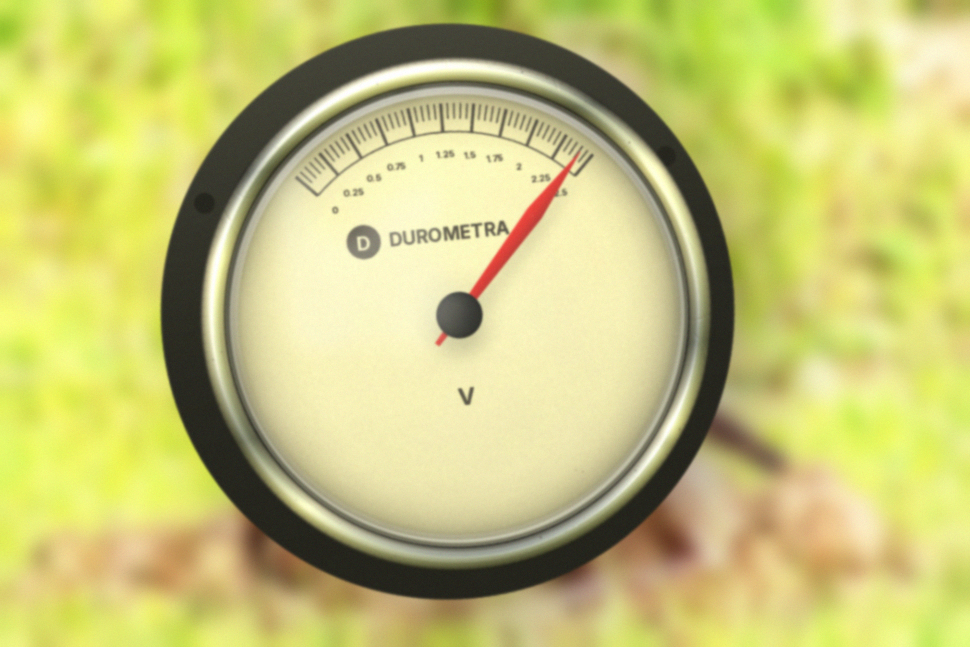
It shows 2.4 (V)
